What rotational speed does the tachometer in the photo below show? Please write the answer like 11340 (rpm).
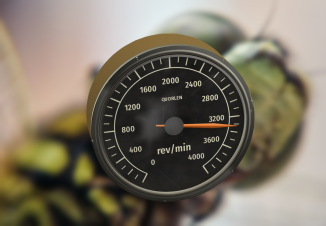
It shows 3300 (rpm)
